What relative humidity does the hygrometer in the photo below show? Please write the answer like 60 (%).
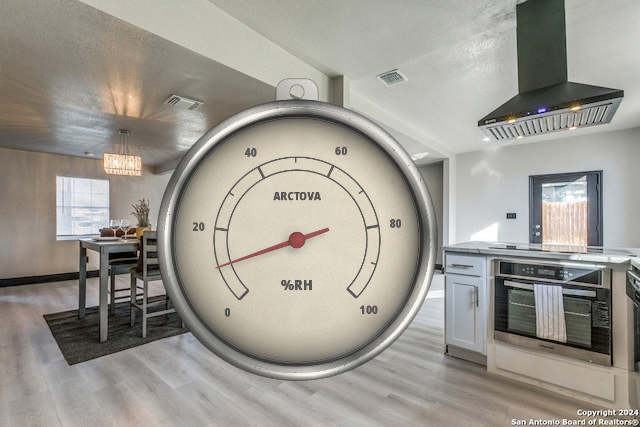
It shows 10 (%)
